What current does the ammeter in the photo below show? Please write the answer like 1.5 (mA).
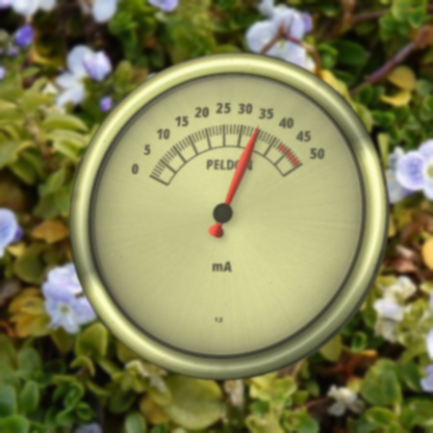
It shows 35 (mA)
